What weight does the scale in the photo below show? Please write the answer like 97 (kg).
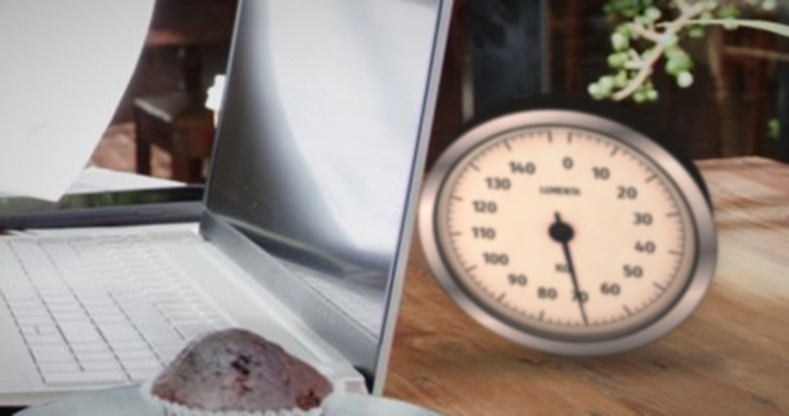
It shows 70 (kg)
